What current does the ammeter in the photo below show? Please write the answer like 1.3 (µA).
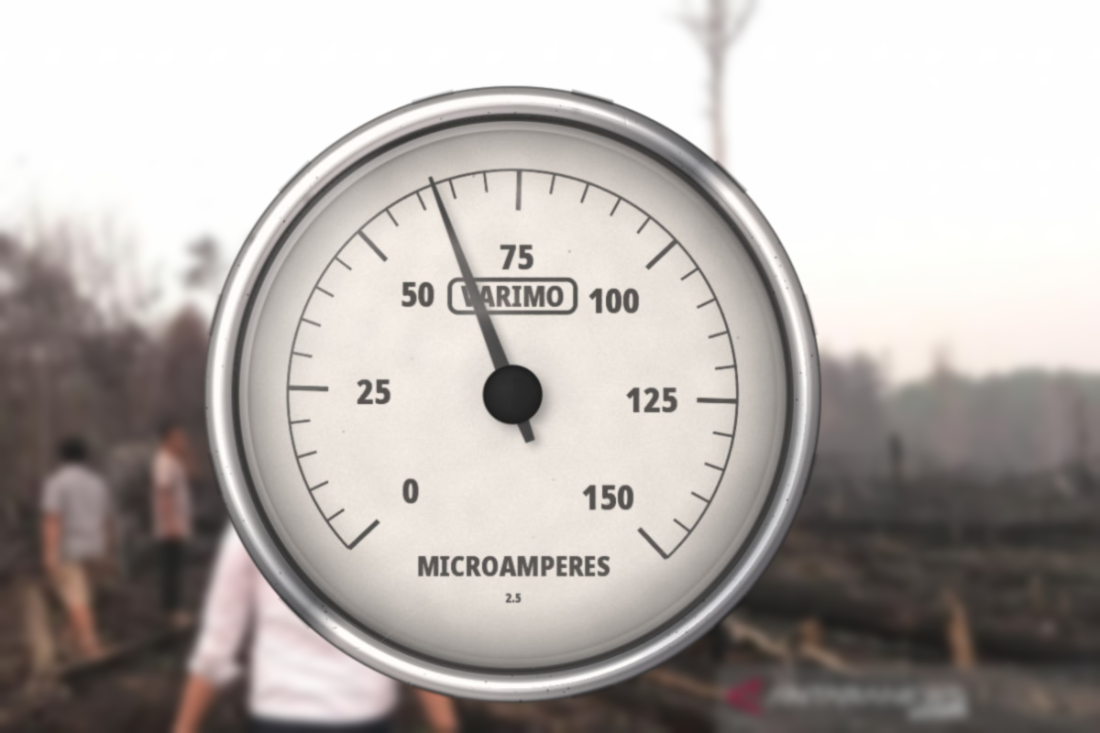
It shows 62.5 (µA)
